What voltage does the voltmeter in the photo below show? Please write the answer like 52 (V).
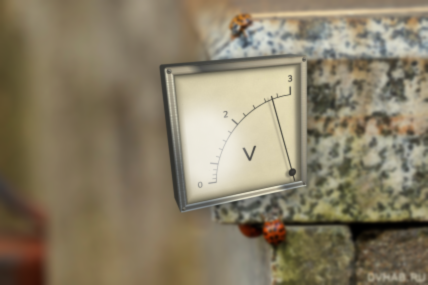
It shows 2.7 (V)
